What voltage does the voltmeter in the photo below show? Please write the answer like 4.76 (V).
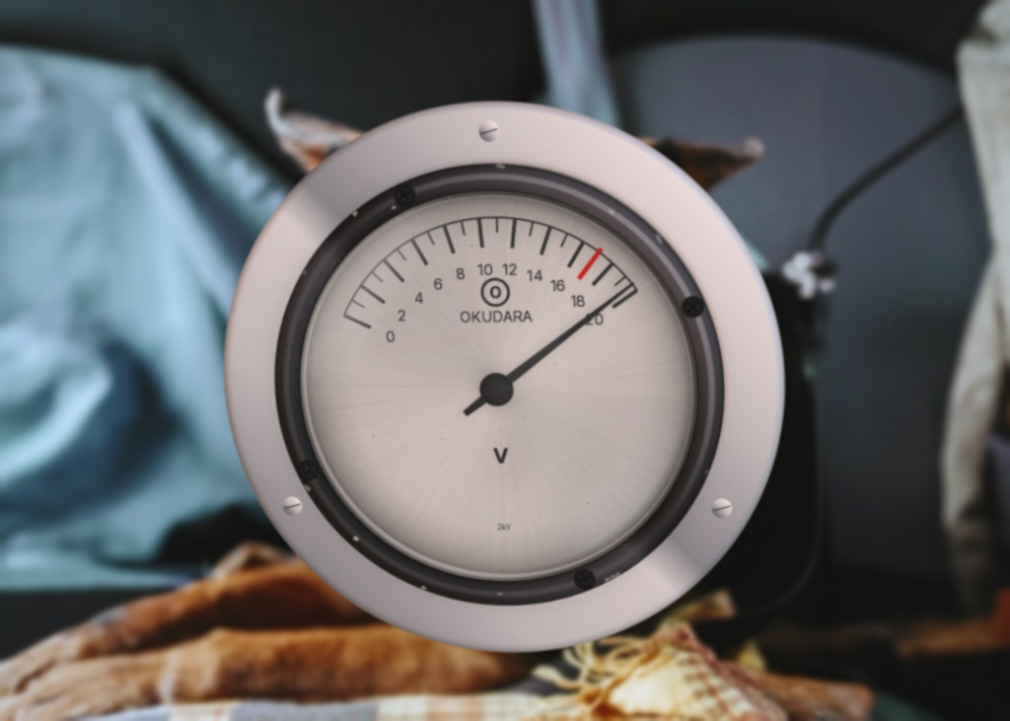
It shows 19.5 (V)
